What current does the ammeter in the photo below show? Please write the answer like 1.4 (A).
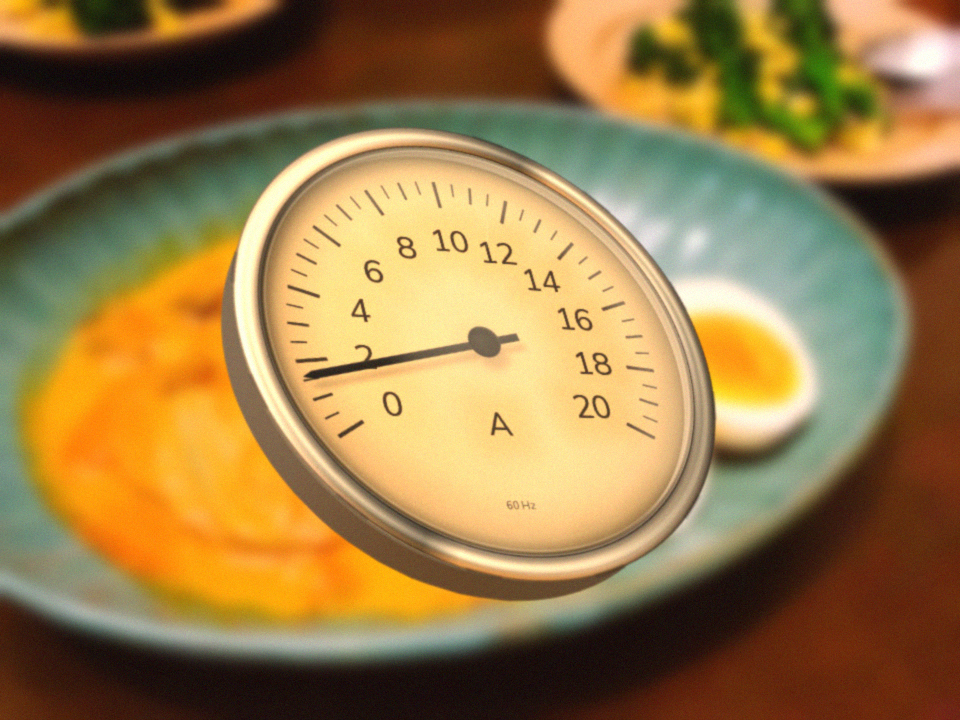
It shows 1.5 (A)
